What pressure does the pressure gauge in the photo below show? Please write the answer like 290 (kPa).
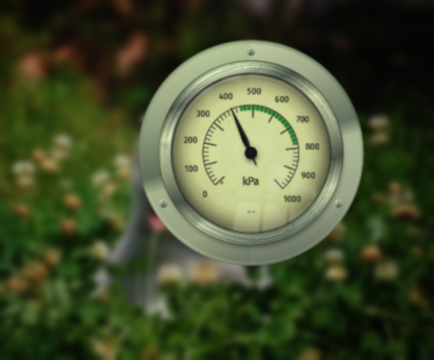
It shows 400 (kPa)
